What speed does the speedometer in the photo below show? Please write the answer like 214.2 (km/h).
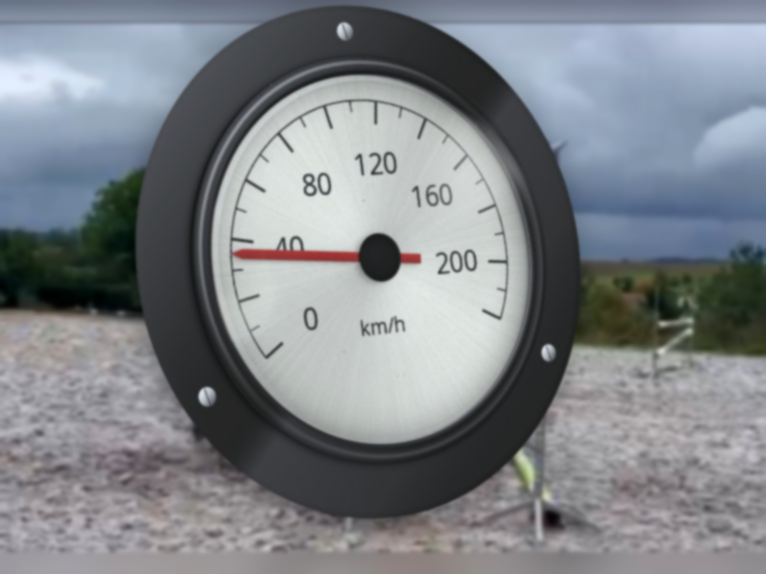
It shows 35 (km/h)
